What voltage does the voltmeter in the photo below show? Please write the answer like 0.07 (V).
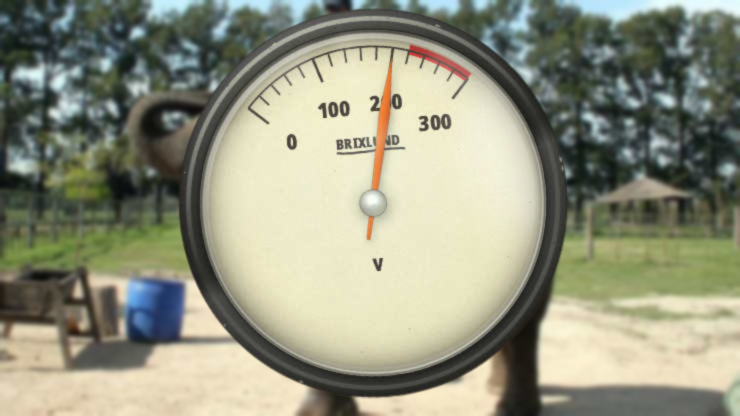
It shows 200 (V)
